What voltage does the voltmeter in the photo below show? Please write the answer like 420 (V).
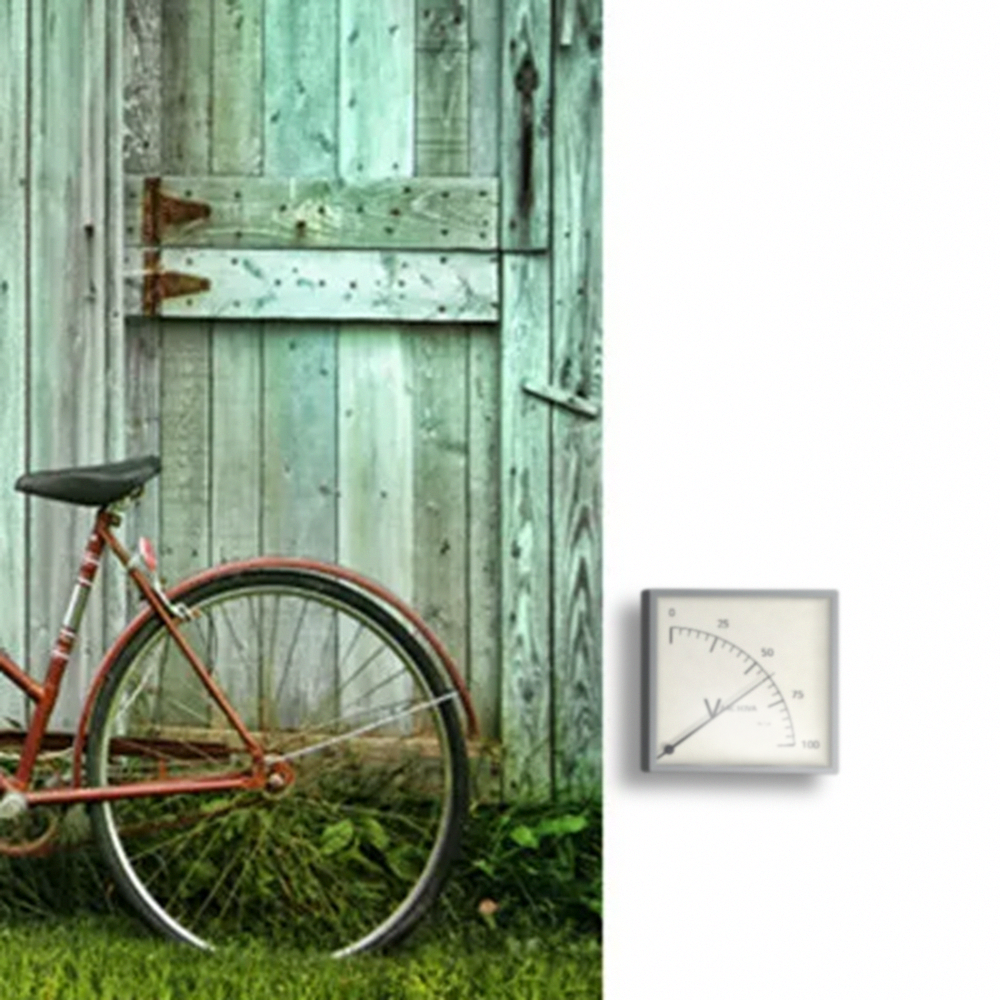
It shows 60 (V)
